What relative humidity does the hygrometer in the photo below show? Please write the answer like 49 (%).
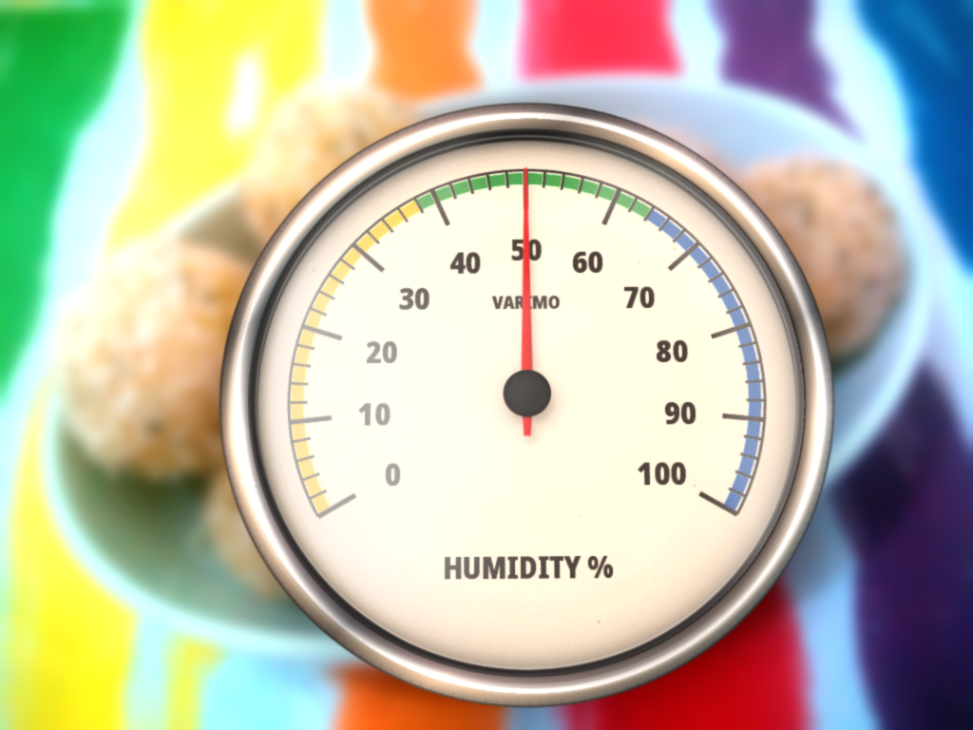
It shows 50 (%)
